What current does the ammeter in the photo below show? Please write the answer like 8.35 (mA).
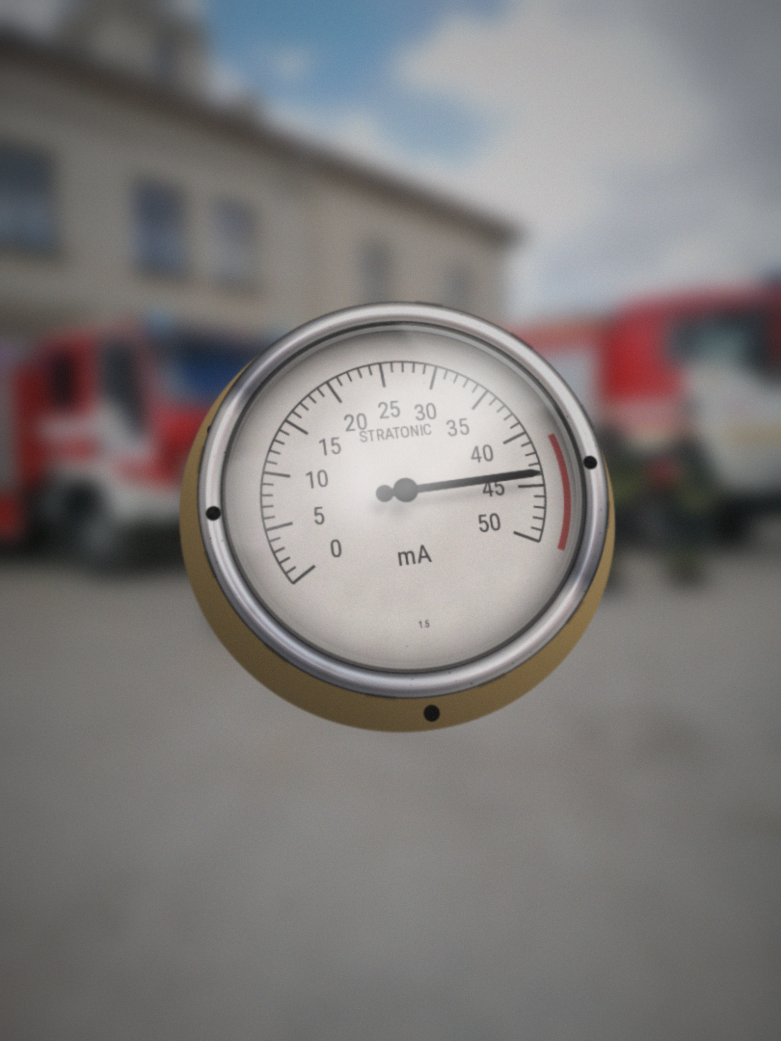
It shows 44 (mA)
